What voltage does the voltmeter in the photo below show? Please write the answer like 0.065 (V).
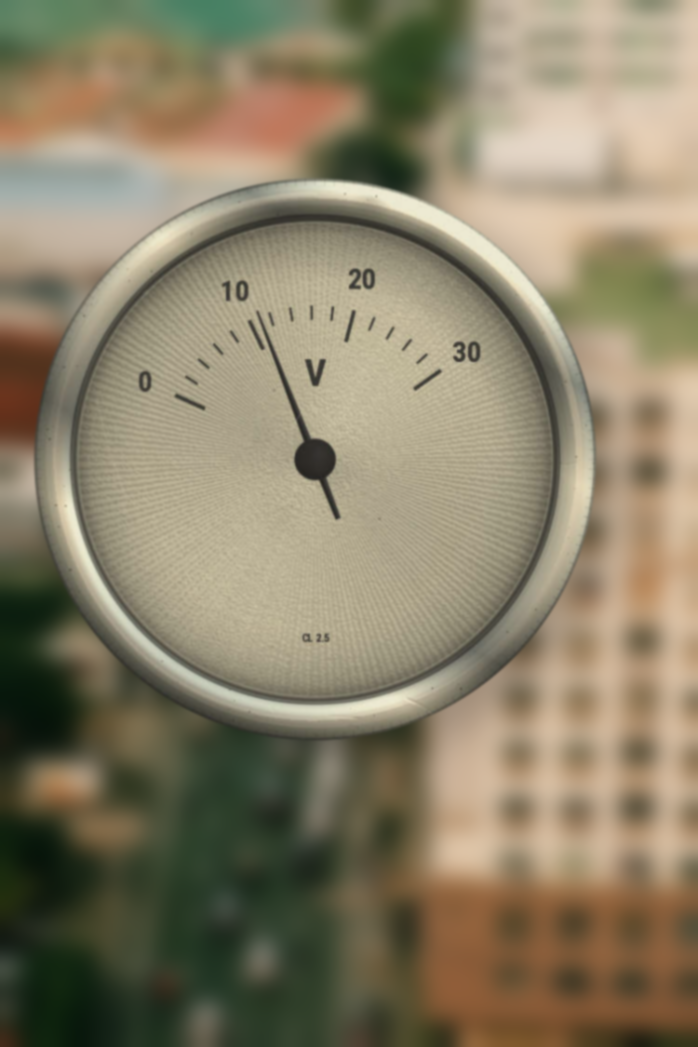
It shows 11 (V)
